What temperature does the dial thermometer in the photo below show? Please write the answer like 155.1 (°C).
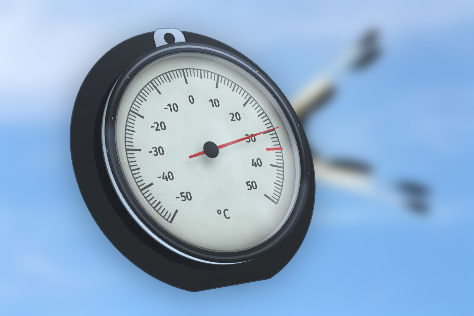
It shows 30 (°C)
